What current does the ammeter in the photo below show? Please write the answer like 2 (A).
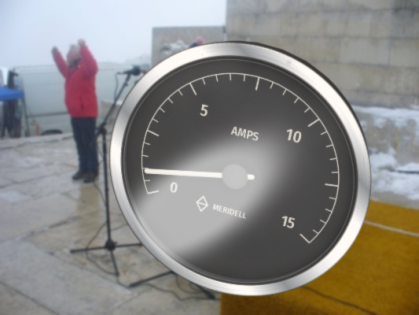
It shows 1 (A)
